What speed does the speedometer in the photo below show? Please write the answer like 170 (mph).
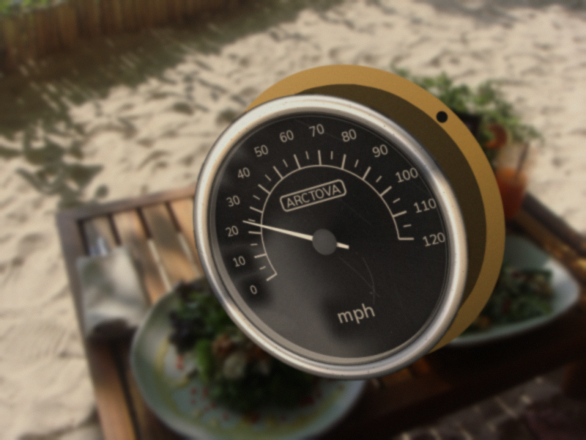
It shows 25 (mph)
